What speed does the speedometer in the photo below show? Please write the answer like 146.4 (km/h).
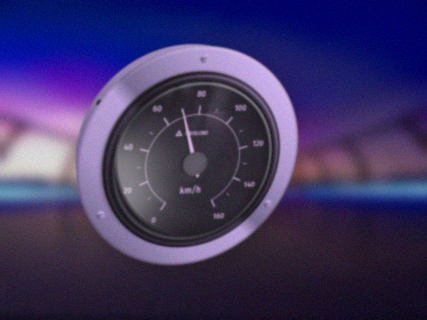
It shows 70 (km/h)
